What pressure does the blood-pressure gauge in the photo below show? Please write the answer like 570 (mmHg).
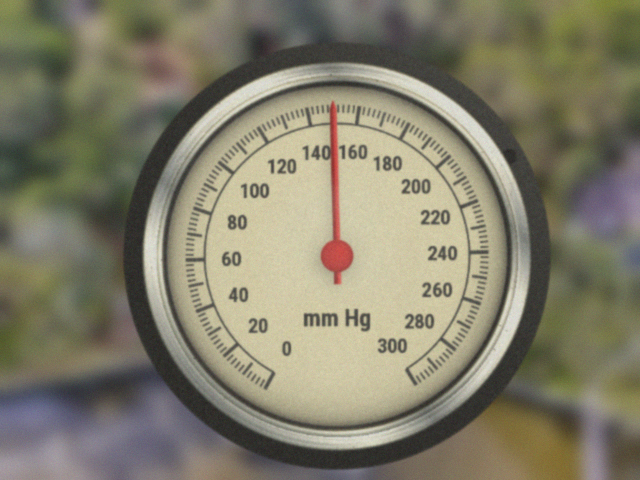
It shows 150 (mmHg)
